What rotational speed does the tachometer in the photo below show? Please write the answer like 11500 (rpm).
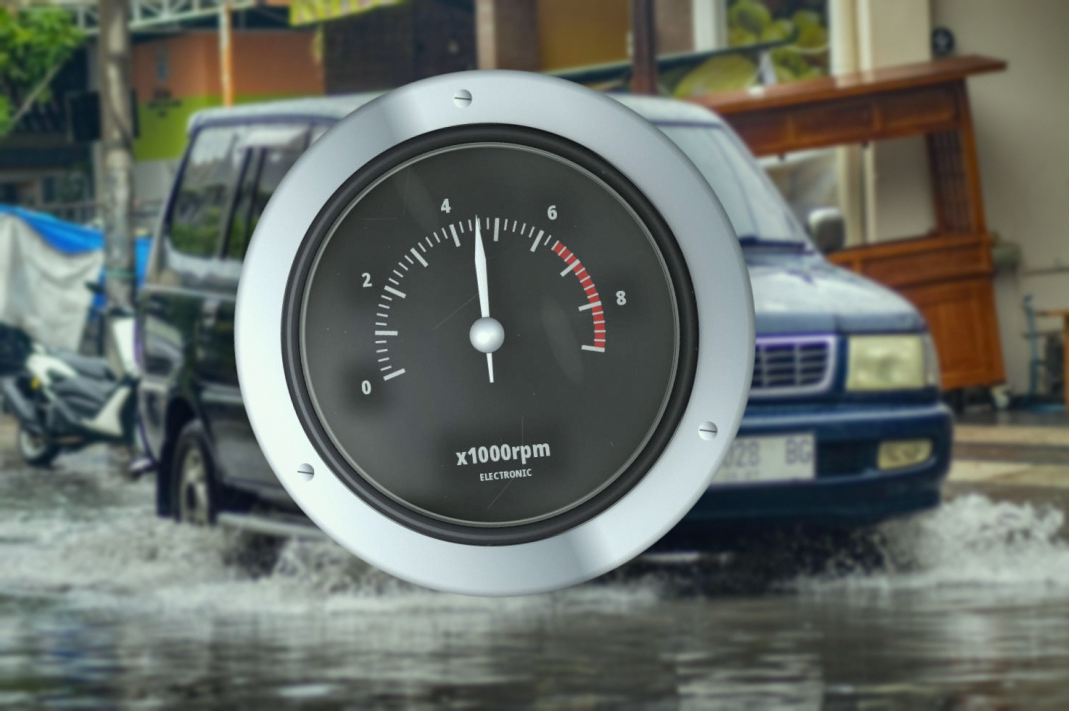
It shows 4600 (rpm)
